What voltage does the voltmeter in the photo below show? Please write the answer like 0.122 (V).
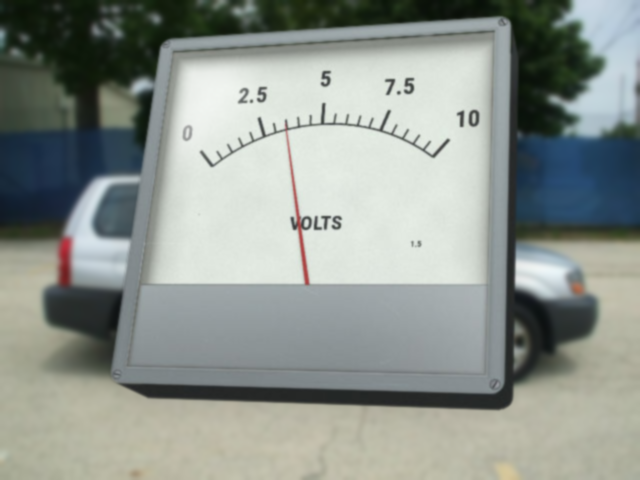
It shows 3.5 (V)
